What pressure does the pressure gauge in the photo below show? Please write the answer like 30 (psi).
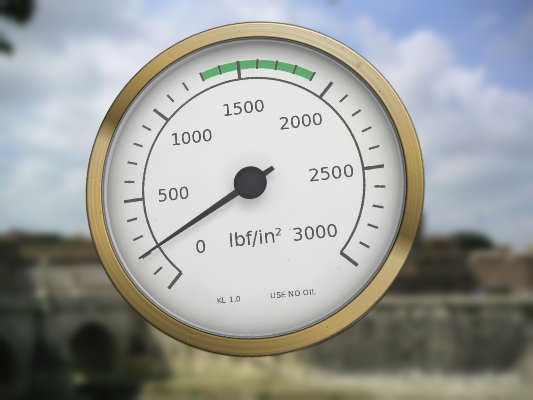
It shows 200 (psi)
